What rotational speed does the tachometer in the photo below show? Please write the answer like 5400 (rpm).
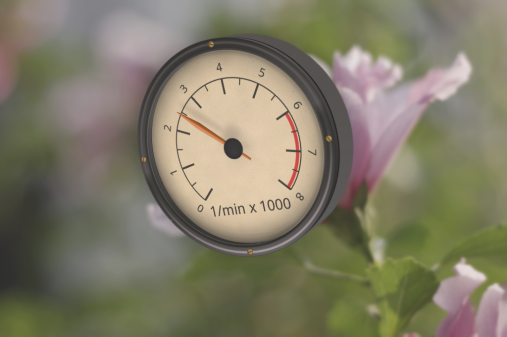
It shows 2500 (rpm)
